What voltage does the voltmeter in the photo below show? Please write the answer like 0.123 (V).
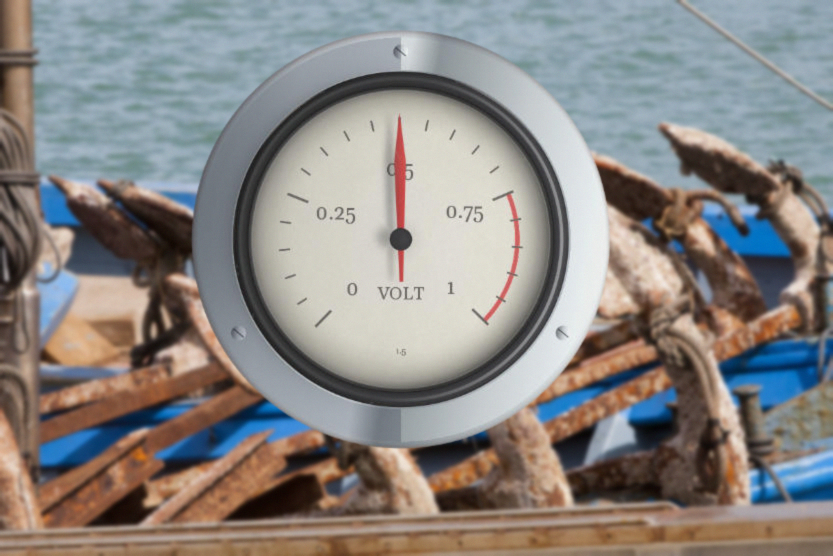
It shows 0.5 (V)
